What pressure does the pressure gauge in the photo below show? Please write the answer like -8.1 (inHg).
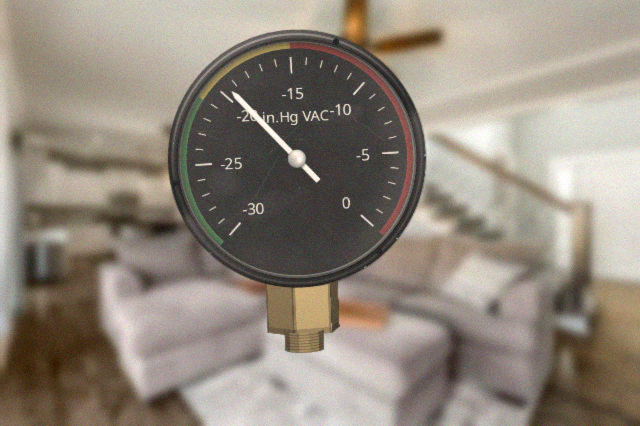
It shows -19.5 (inHg)
